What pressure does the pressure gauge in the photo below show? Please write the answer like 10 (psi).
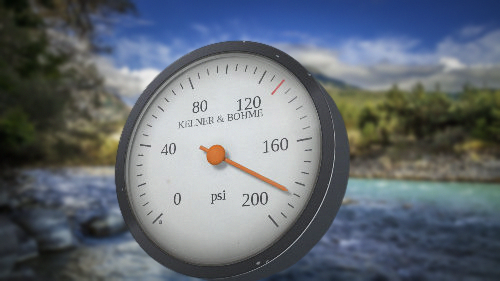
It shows 185 (psi)
